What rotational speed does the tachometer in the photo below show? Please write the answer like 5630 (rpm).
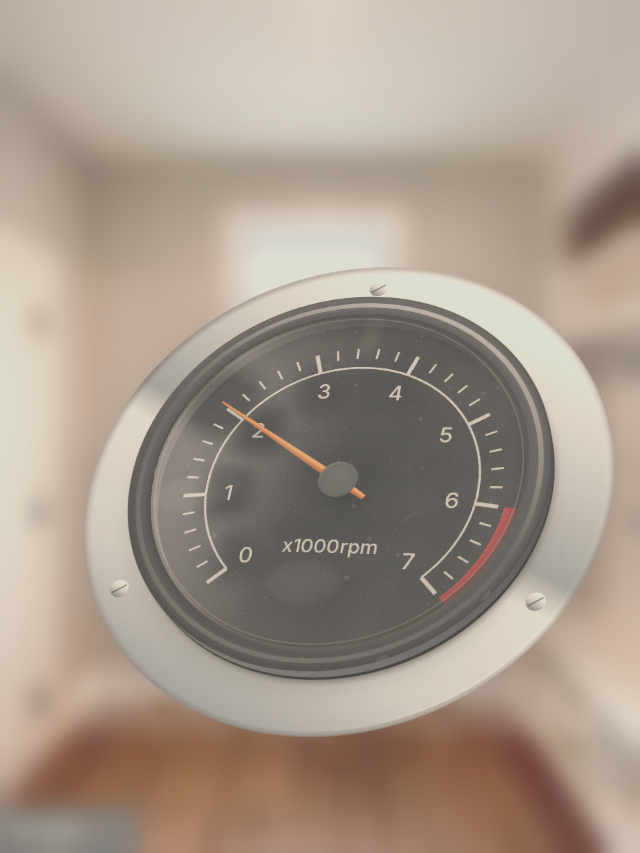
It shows 2000 (rpm)
